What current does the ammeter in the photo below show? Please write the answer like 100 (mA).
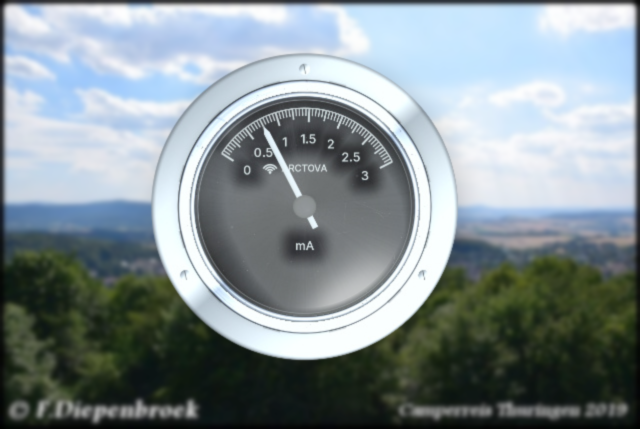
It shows 0.75 (mA)
